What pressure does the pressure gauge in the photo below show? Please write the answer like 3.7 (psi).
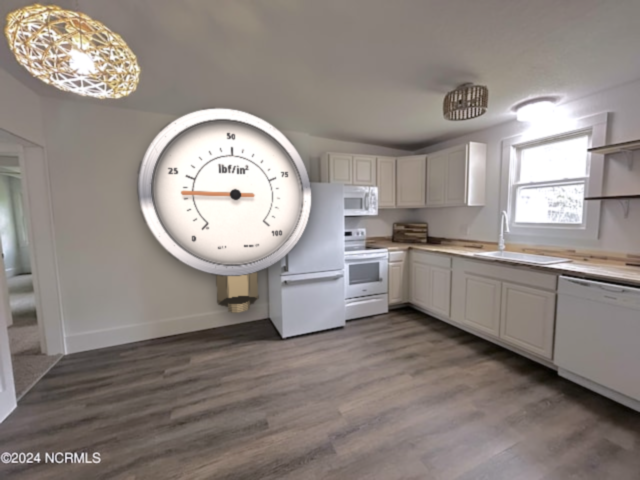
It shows 17.5 (psi)
